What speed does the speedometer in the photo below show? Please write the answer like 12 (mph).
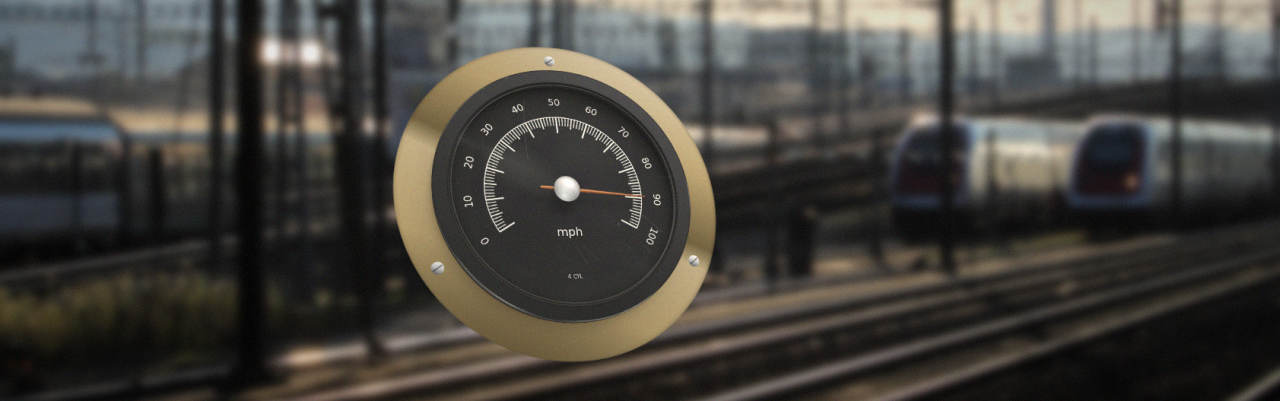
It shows 90 (mph)
